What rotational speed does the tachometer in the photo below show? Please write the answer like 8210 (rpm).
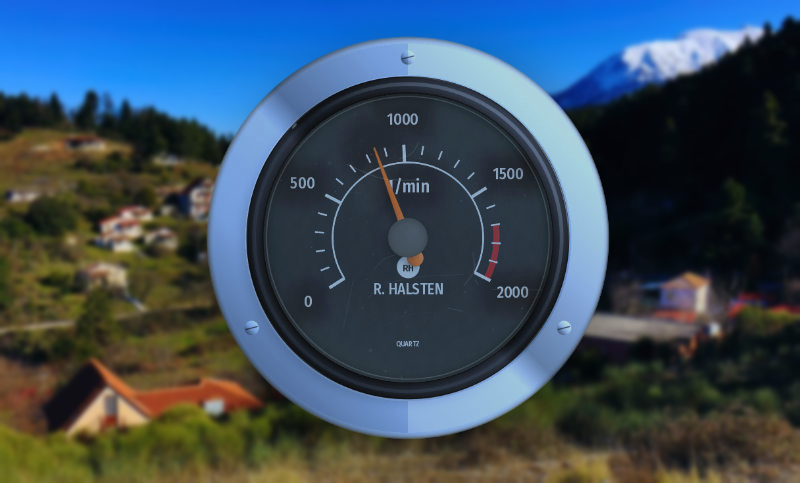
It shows 850 (rpm)
